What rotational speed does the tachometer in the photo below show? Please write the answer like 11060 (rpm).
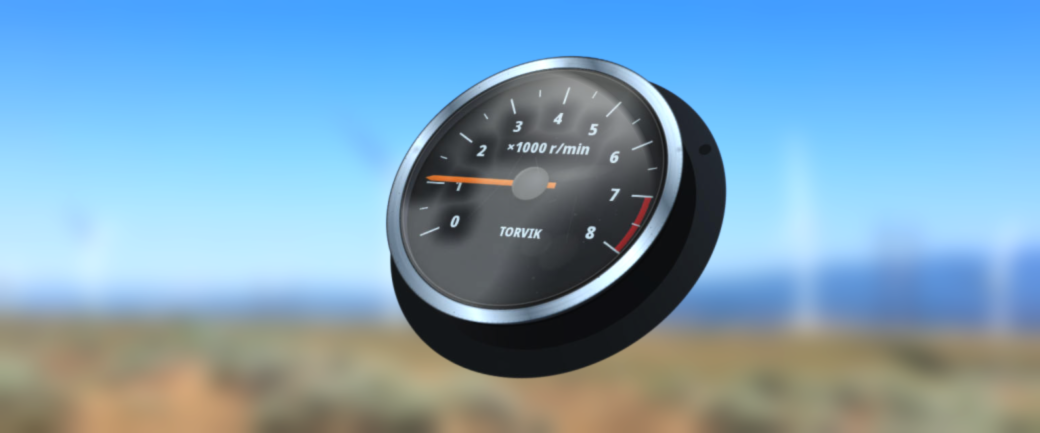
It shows 1000 (rpm)
